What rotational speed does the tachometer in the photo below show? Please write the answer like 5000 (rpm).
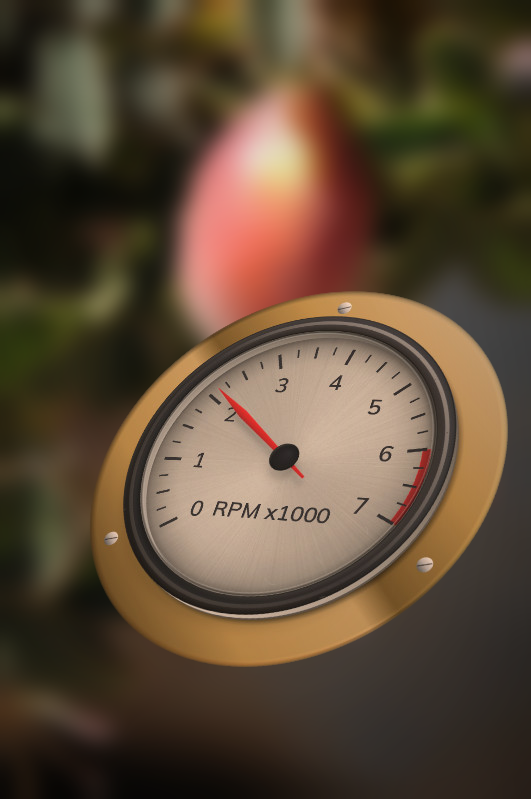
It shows 2125 (rpm)
